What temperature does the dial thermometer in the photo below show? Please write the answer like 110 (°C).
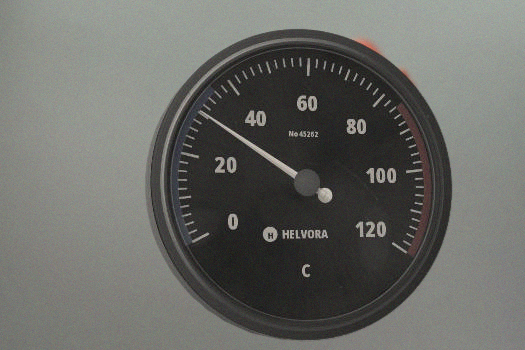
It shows 30 (°C)
